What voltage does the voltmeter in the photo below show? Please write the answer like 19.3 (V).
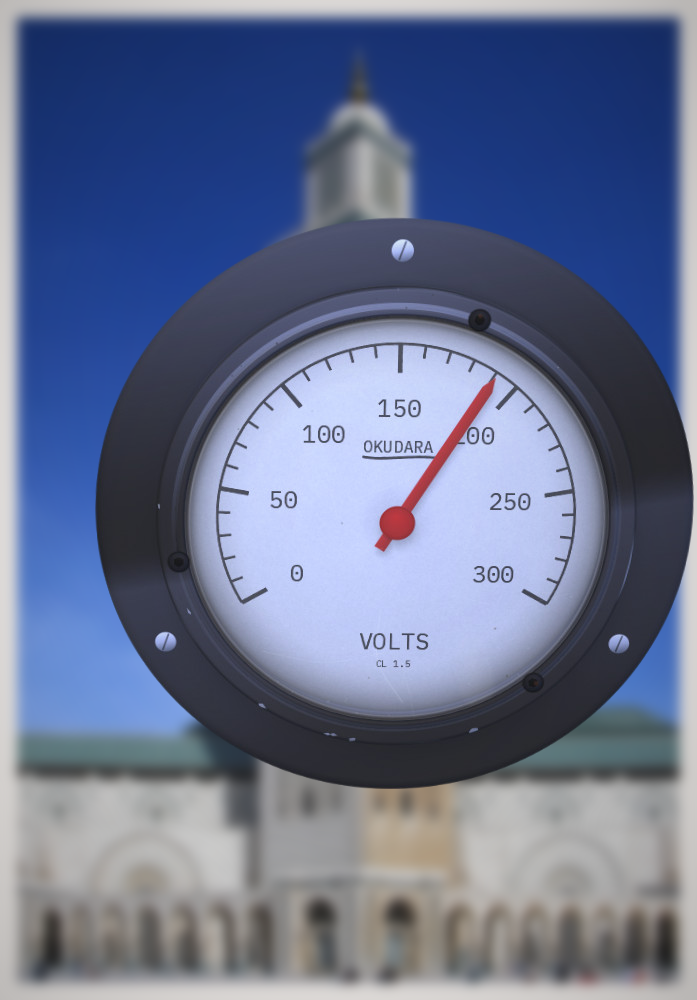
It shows 190 (V)
